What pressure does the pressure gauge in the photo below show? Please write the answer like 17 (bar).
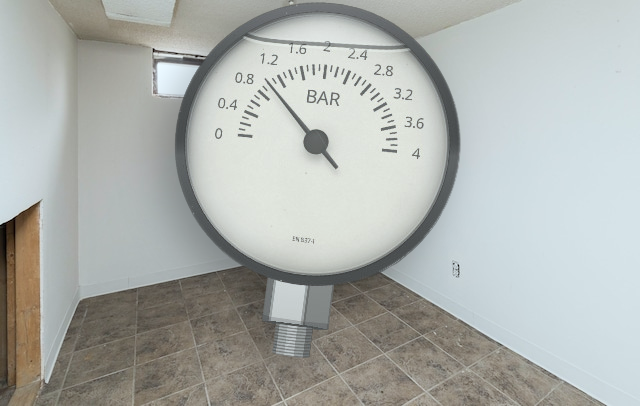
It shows 1 (bar)
